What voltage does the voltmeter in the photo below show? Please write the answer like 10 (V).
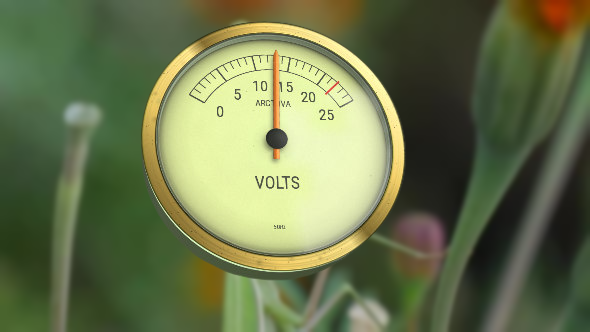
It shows 13 (V)
